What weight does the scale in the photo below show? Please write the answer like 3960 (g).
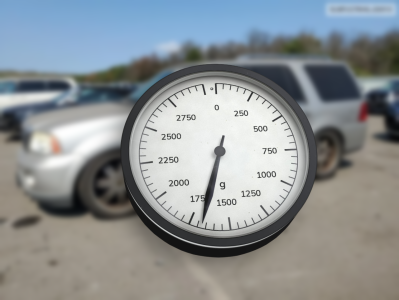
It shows 1675 (g)
